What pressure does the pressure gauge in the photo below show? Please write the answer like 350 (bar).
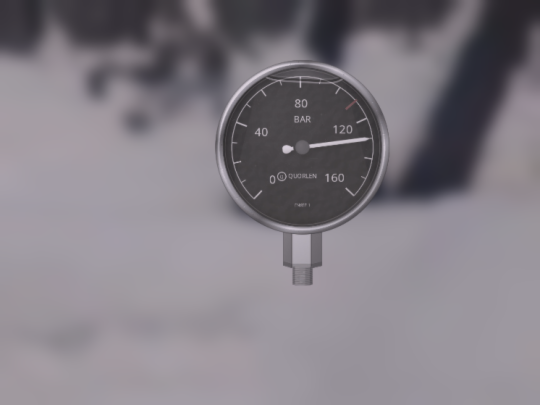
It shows 130 (bar)
